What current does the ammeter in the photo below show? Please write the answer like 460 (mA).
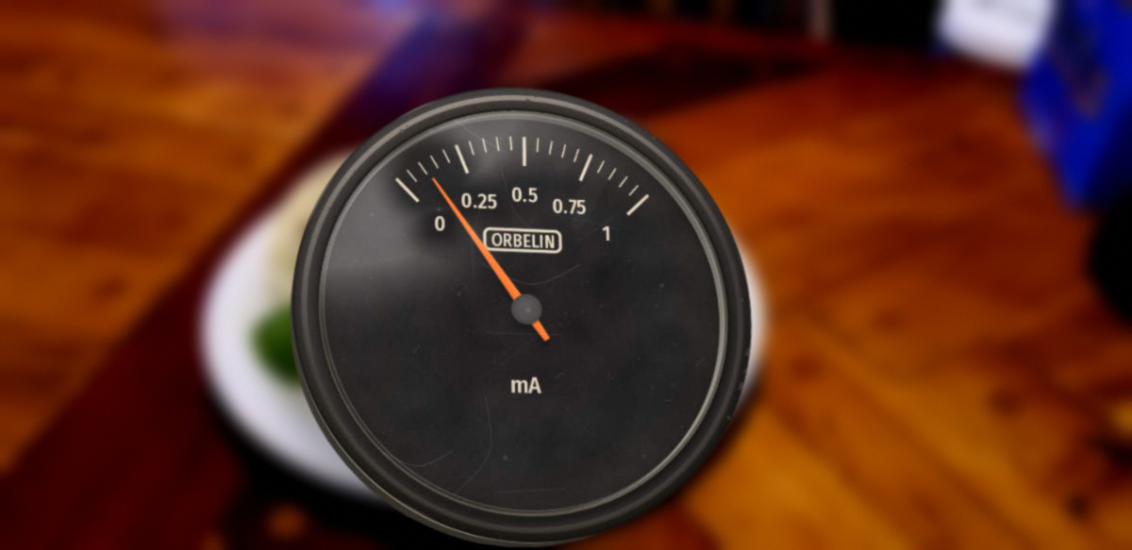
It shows 0.1 (mA)
